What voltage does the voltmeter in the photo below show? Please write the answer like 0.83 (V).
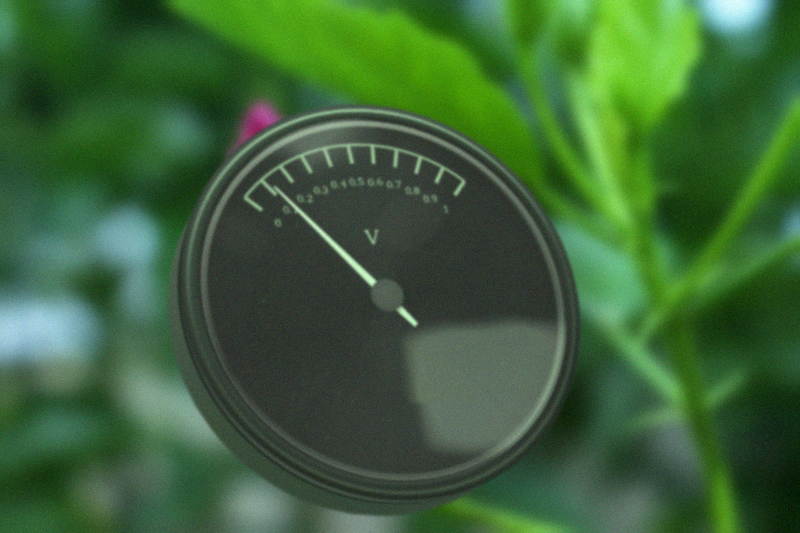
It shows 0.1 (V)
